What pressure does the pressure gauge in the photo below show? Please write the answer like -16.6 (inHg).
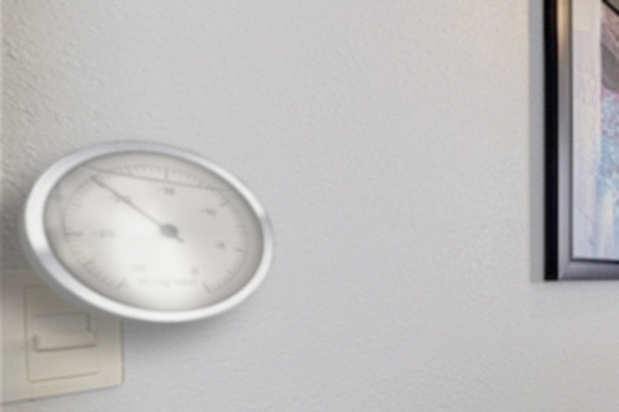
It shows -20 (inHg)
